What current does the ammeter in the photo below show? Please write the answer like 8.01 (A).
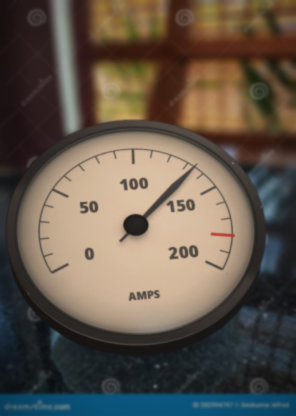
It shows 135 (A)
